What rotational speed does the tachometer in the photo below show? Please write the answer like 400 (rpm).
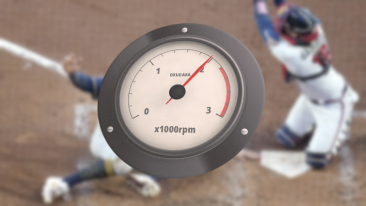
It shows 2000 (rpm)
